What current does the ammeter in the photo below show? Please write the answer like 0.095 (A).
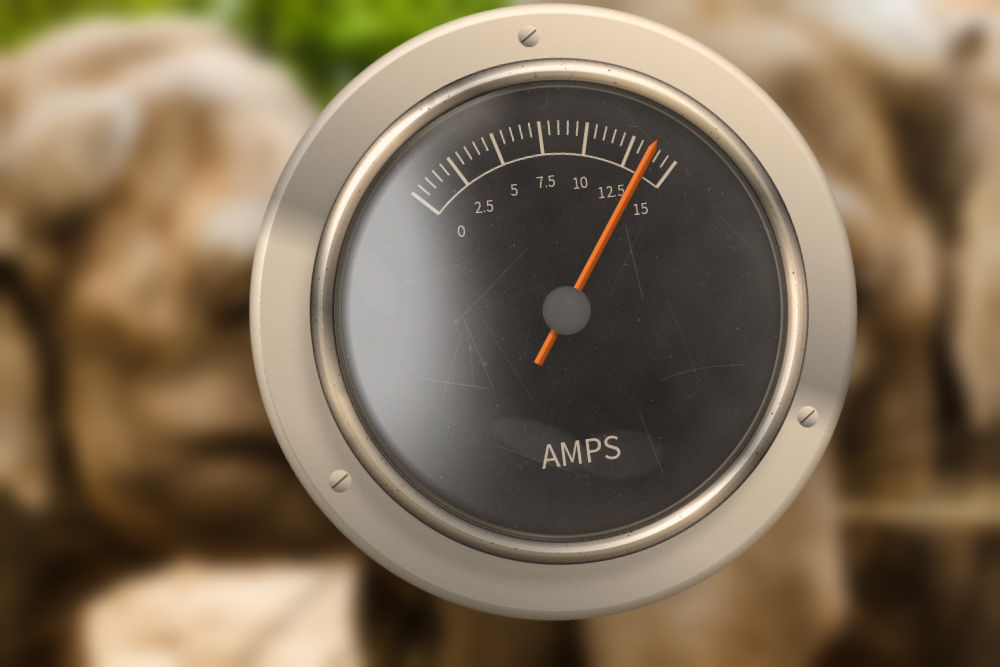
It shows 13.5 (A)
